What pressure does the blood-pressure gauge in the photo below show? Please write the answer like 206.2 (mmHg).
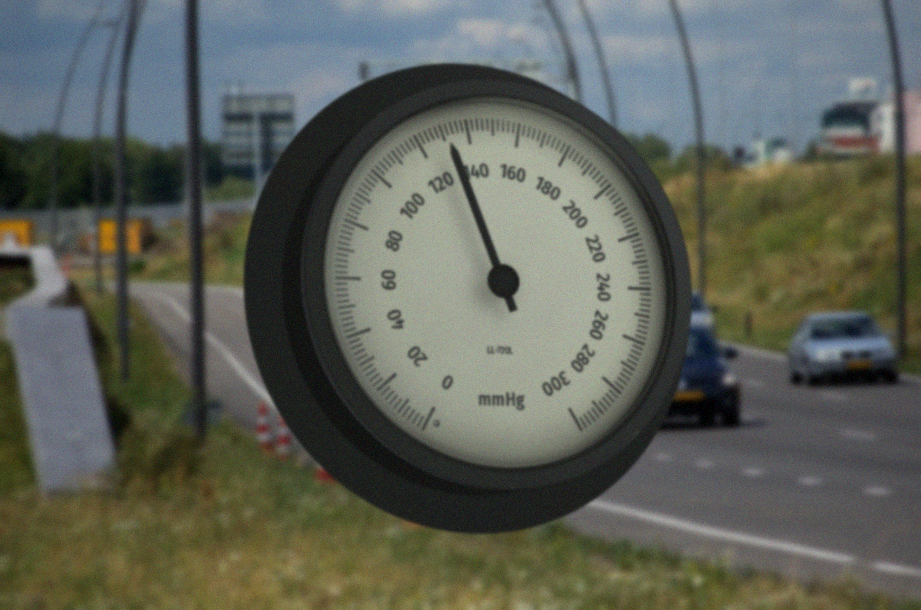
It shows 130 (mmHg)
